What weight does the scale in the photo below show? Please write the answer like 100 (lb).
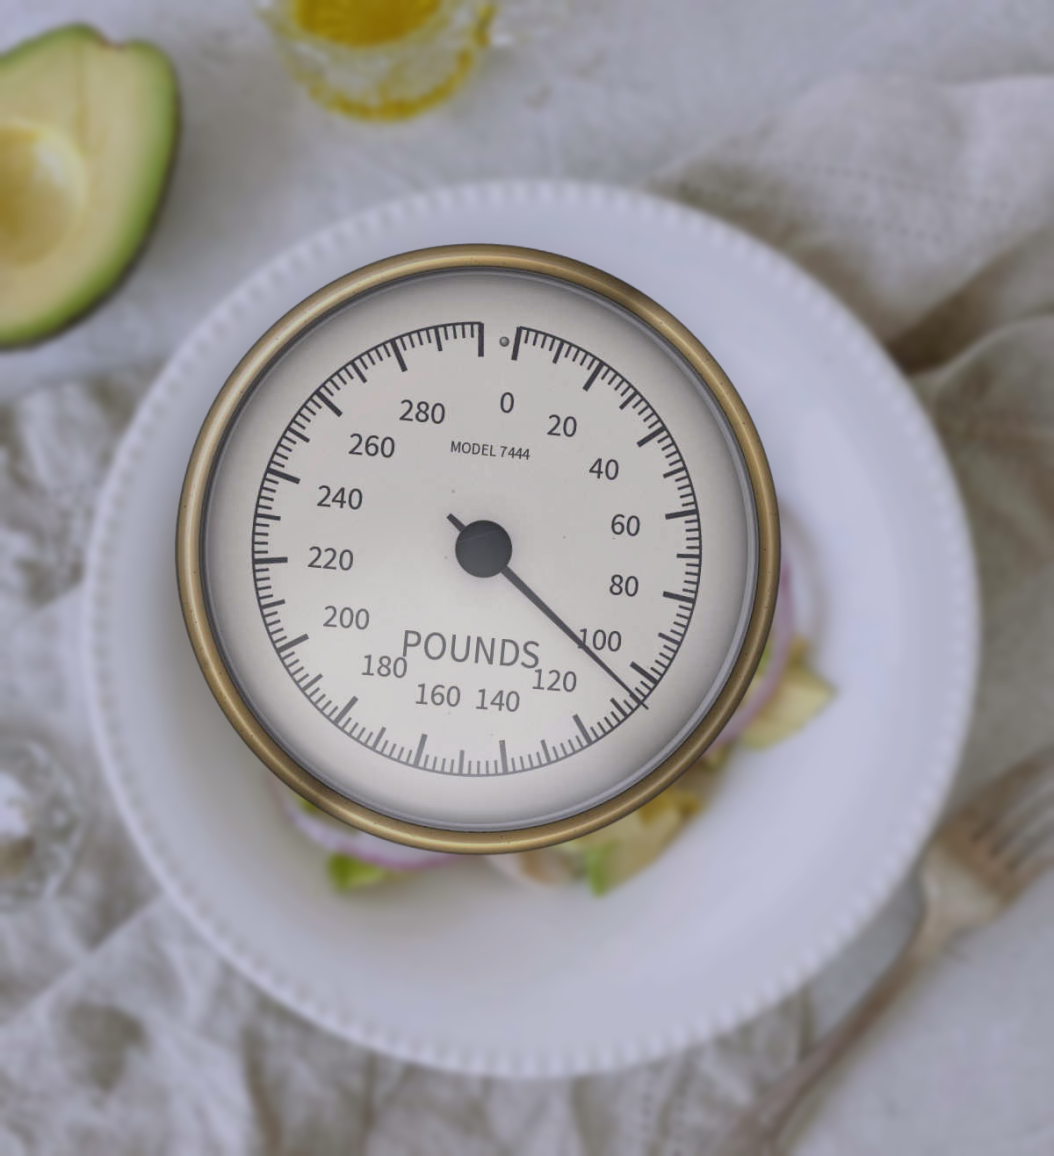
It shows 106 (lb)
